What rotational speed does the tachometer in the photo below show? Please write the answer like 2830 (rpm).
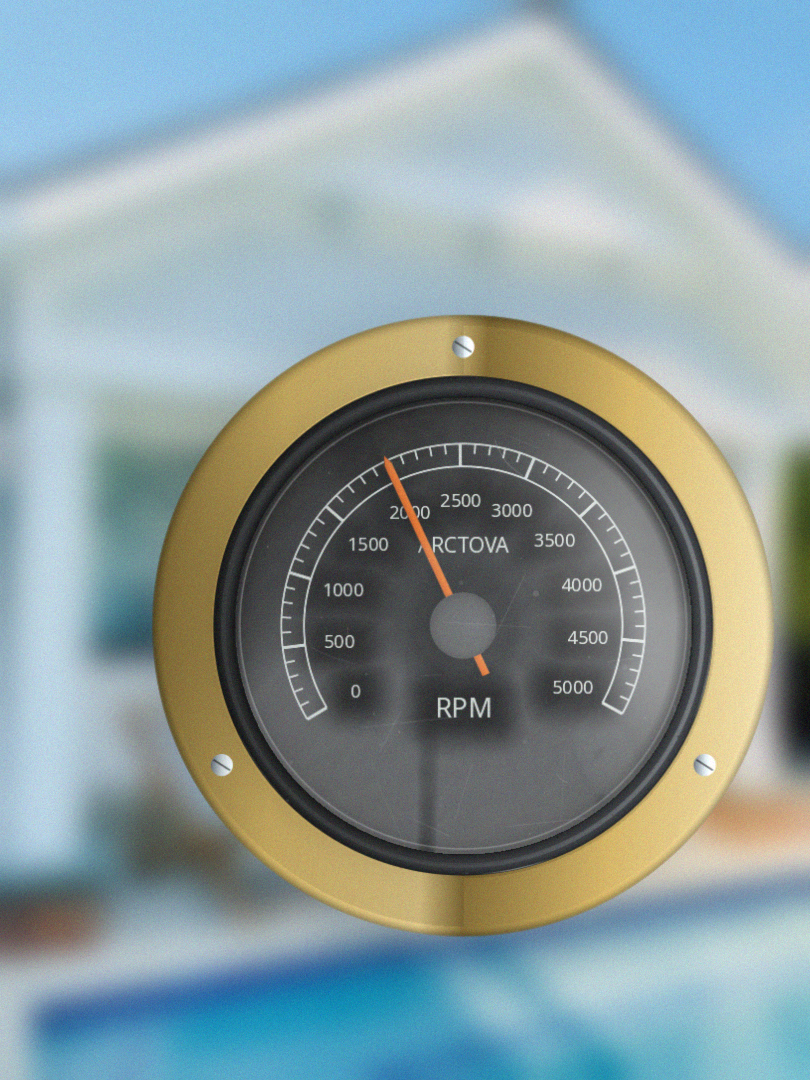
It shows 2000 (rpm)
